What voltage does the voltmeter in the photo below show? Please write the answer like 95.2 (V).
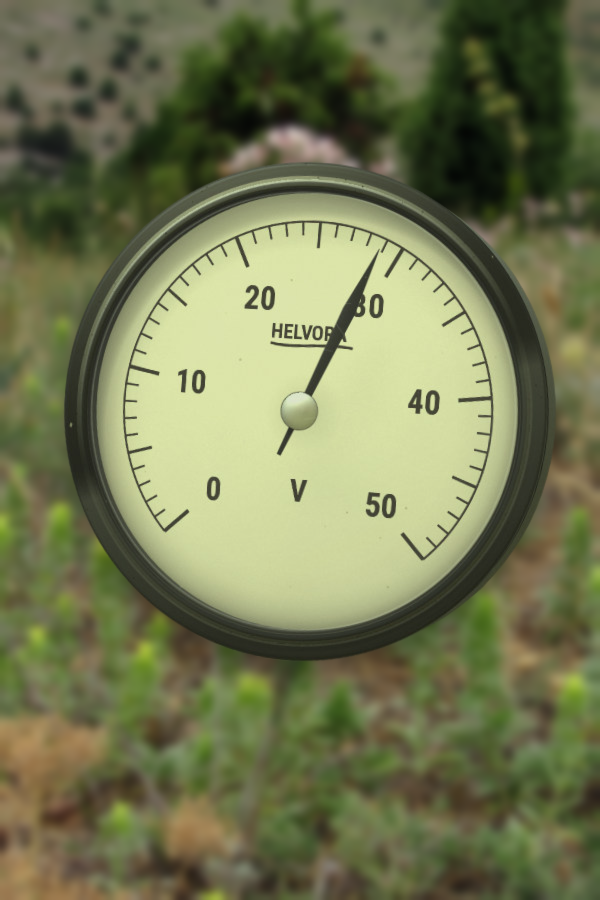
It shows 29 (V)
